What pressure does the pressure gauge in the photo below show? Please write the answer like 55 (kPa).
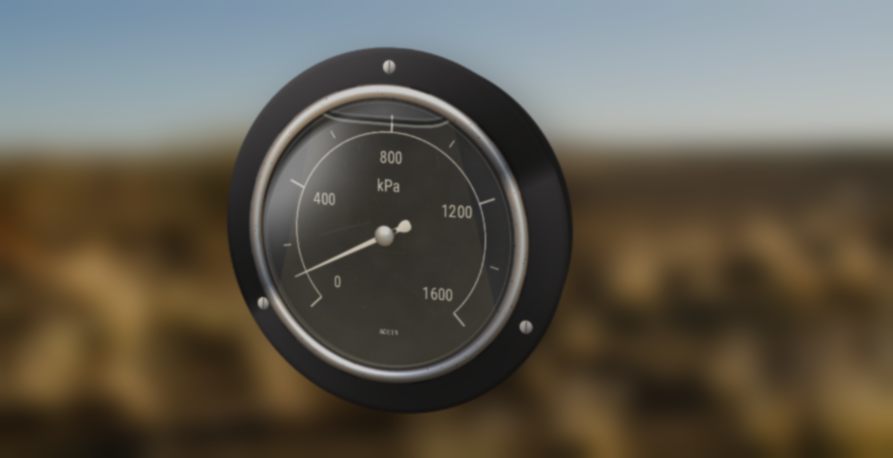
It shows 100 (kPa)
